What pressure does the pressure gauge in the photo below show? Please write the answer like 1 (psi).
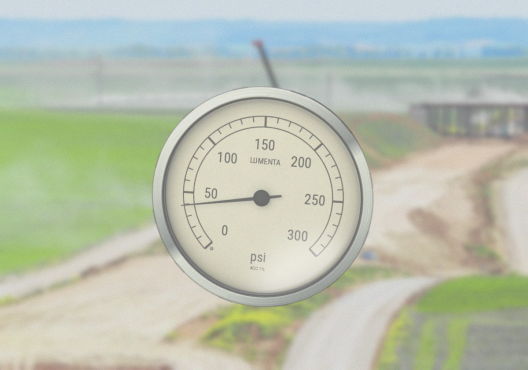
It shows 40 (psi)
